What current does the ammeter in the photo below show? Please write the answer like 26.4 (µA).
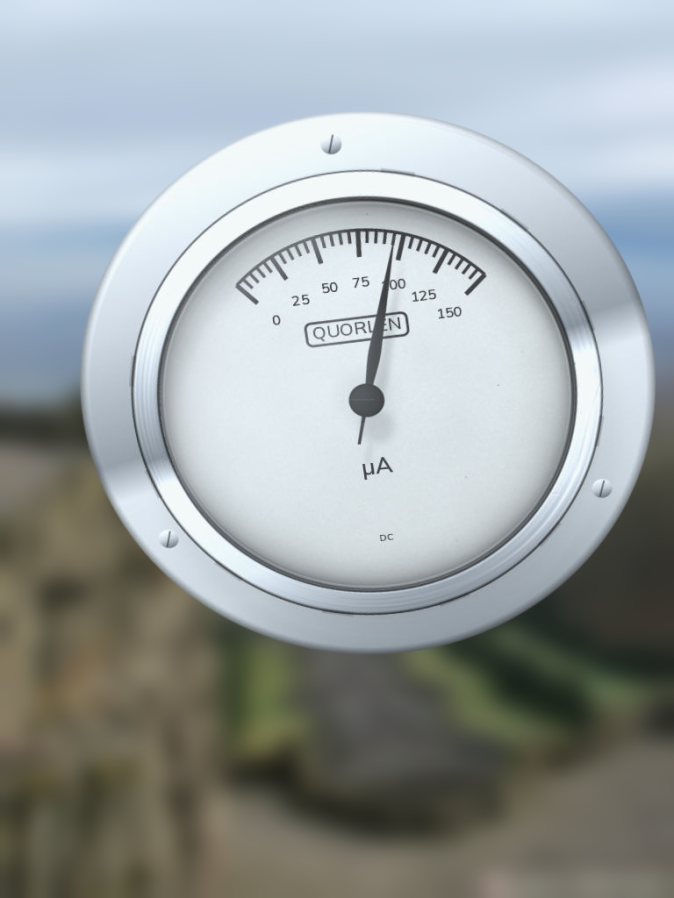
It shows 95 (µA)
